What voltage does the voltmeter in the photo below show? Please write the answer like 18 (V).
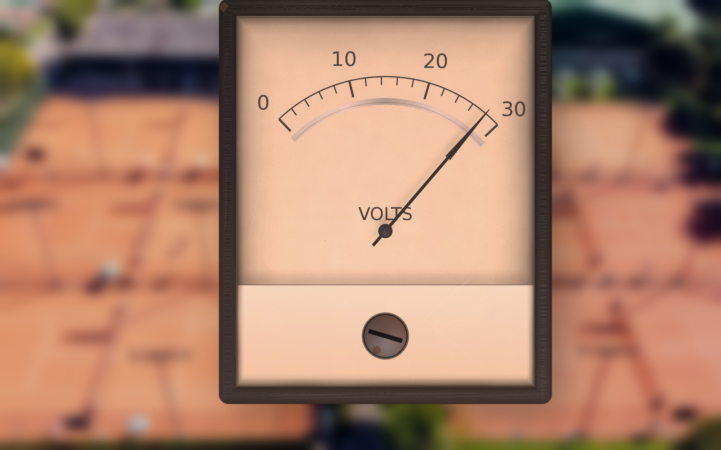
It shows 28 (V)
